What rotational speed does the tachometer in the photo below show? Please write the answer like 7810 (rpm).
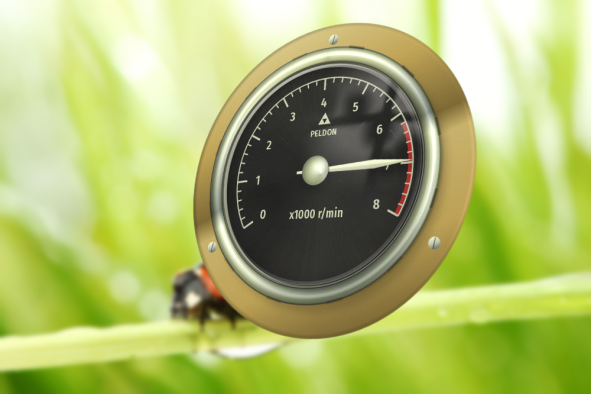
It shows 7000 (rpm)
